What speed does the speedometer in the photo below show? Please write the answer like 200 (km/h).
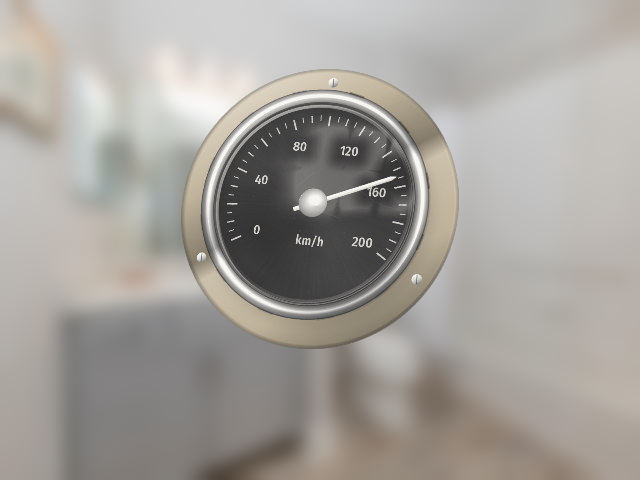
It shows 155 (km/h)
